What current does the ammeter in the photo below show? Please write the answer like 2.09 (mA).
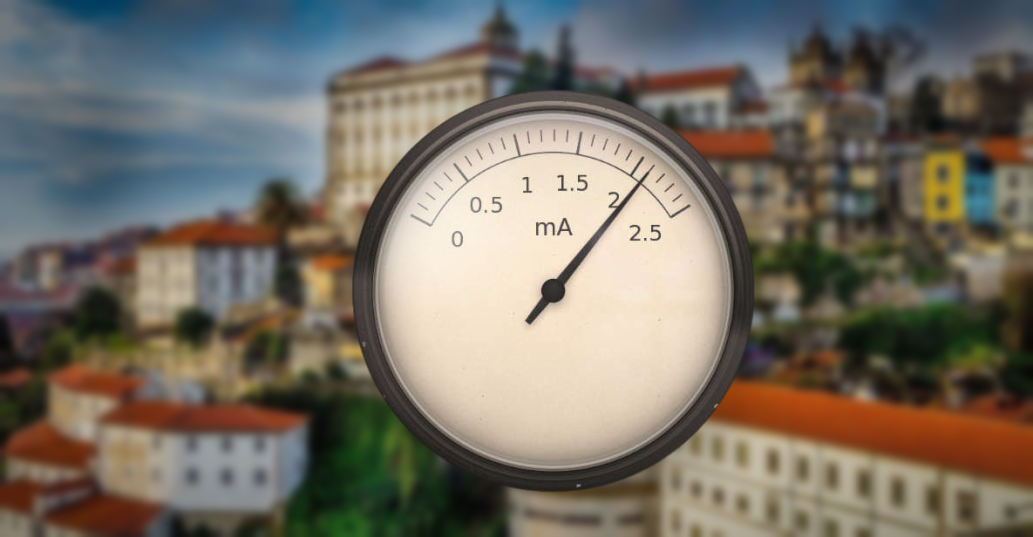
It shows 2.1 (mA)
